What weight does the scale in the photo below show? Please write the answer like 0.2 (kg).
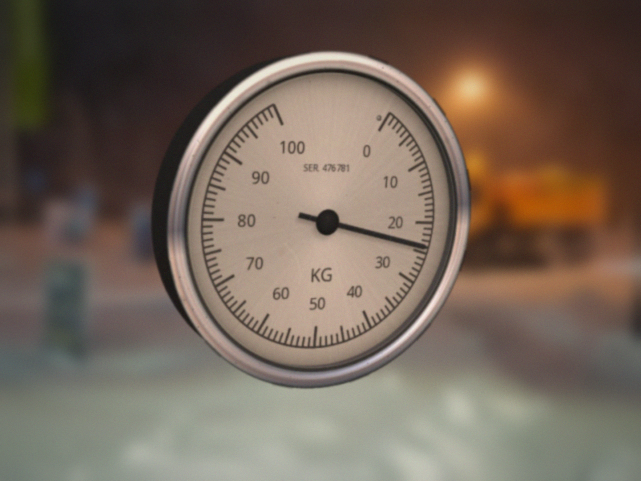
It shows 24 (kg)
